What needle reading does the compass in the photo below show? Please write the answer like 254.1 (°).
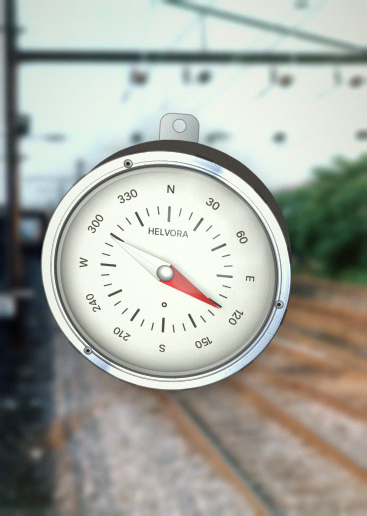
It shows 120 (°)
